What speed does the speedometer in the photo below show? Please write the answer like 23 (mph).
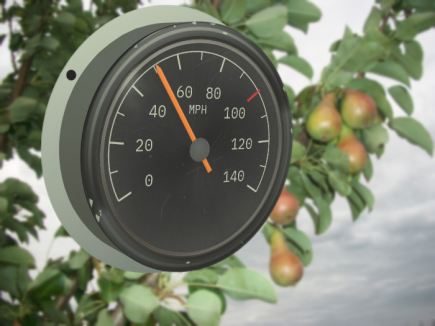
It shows 50 (mph)
